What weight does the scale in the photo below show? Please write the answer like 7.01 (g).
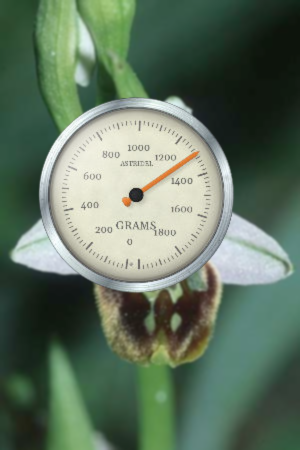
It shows 1300 (g)
